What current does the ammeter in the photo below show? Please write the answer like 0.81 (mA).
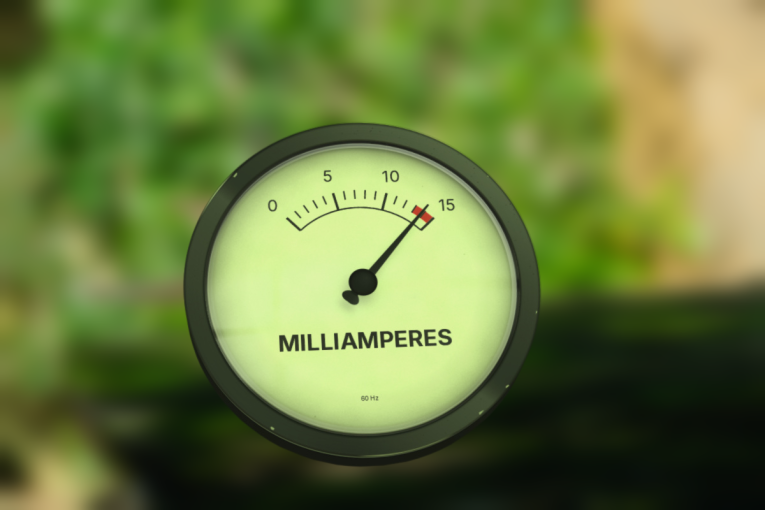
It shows 14 (mA)
